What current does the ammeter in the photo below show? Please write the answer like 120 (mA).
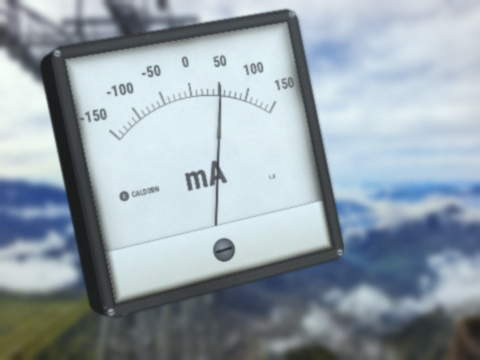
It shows 50 (mA)
